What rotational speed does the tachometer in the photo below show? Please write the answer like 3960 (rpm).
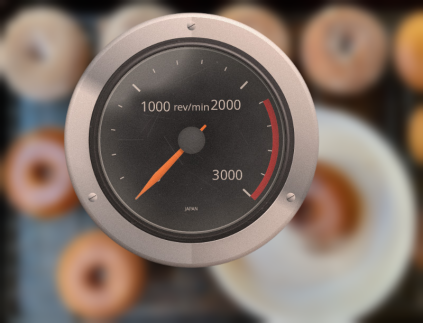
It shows 0 (rpm)
